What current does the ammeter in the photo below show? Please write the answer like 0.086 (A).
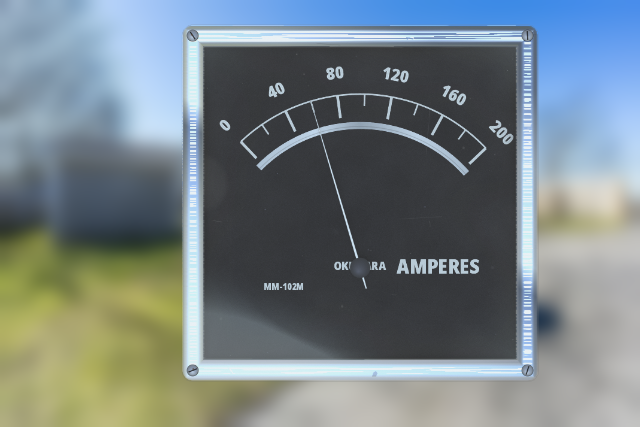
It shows 60 (A)
